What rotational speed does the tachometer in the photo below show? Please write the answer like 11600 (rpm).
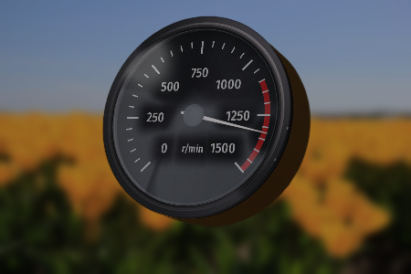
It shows 1325 (rpm)
